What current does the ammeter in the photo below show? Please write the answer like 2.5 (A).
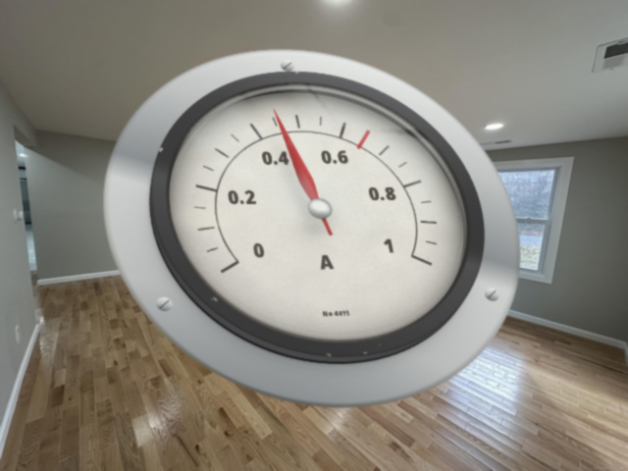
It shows 0.45 (A)
